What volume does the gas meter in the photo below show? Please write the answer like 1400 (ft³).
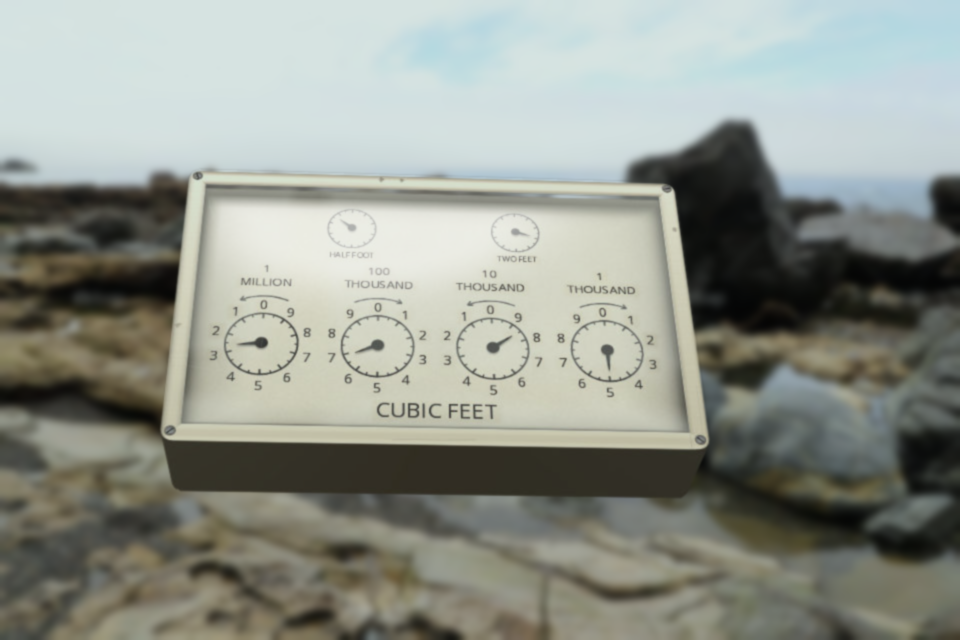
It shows 268500 (ft³)
